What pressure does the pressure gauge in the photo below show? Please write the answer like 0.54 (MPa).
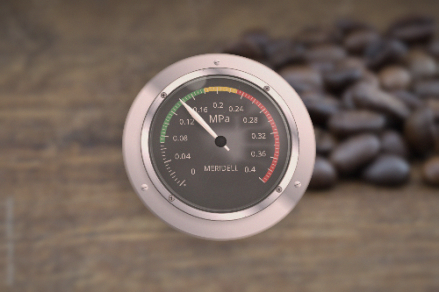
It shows 0.14 (MPa)
